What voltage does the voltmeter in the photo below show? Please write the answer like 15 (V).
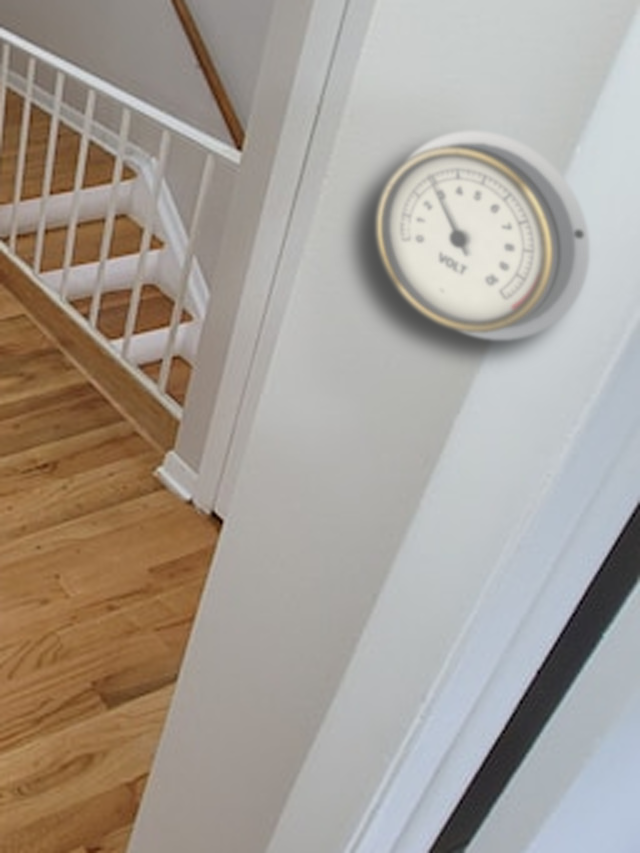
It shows 3 (V)
